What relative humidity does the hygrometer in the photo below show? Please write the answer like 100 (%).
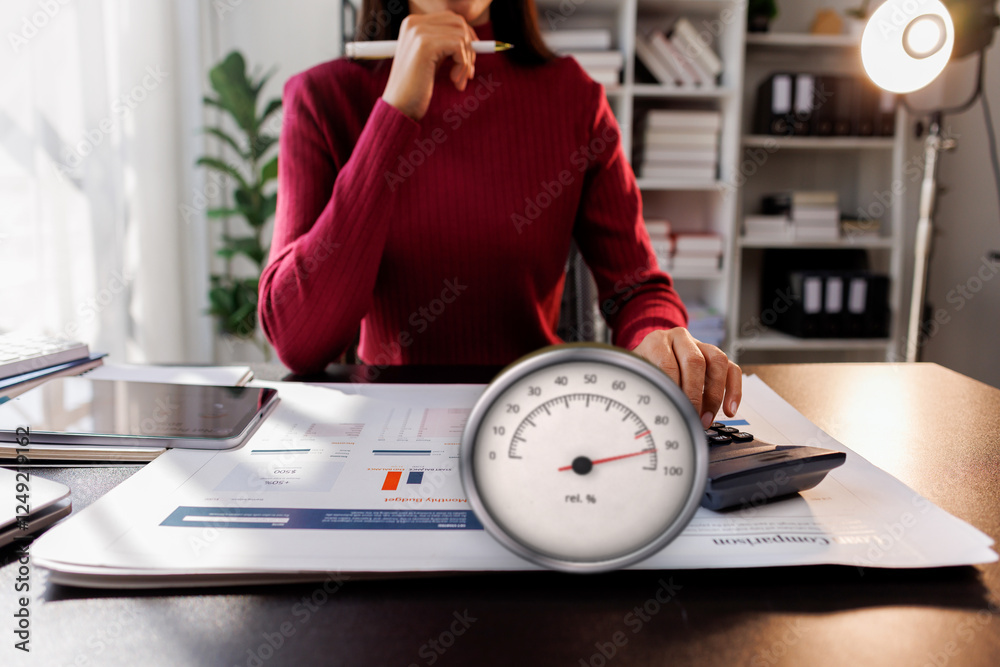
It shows 90 (%)
